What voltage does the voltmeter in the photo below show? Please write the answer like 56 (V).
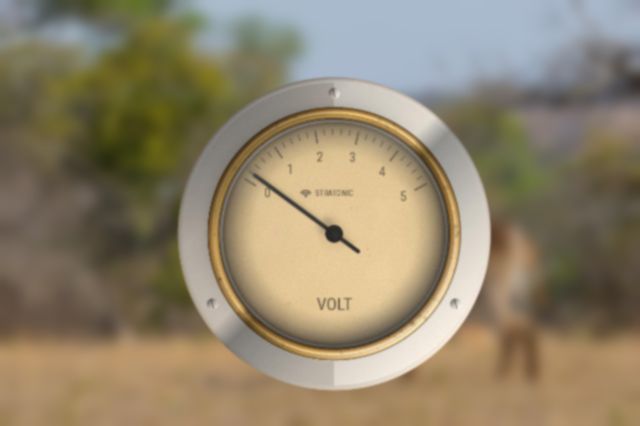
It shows 0.2 (V)
